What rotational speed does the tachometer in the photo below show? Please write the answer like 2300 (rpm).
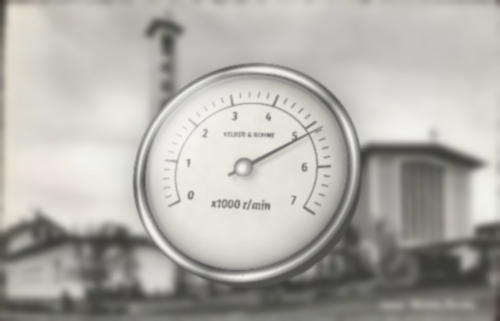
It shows 5200 (rpm)
